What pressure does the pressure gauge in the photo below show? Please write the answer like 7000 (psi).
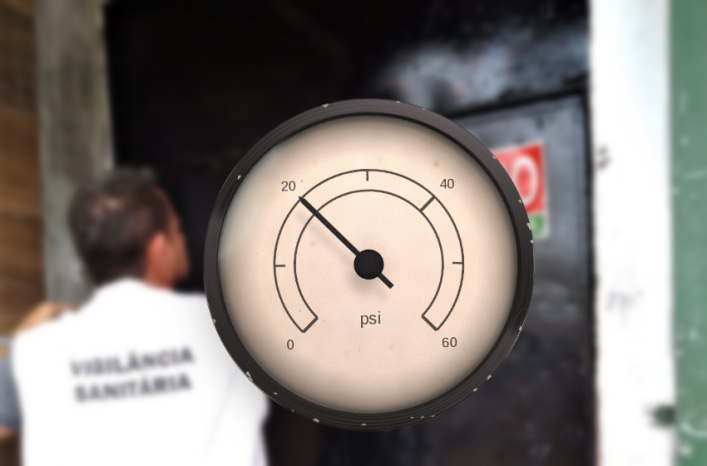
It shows 20 (psi)
